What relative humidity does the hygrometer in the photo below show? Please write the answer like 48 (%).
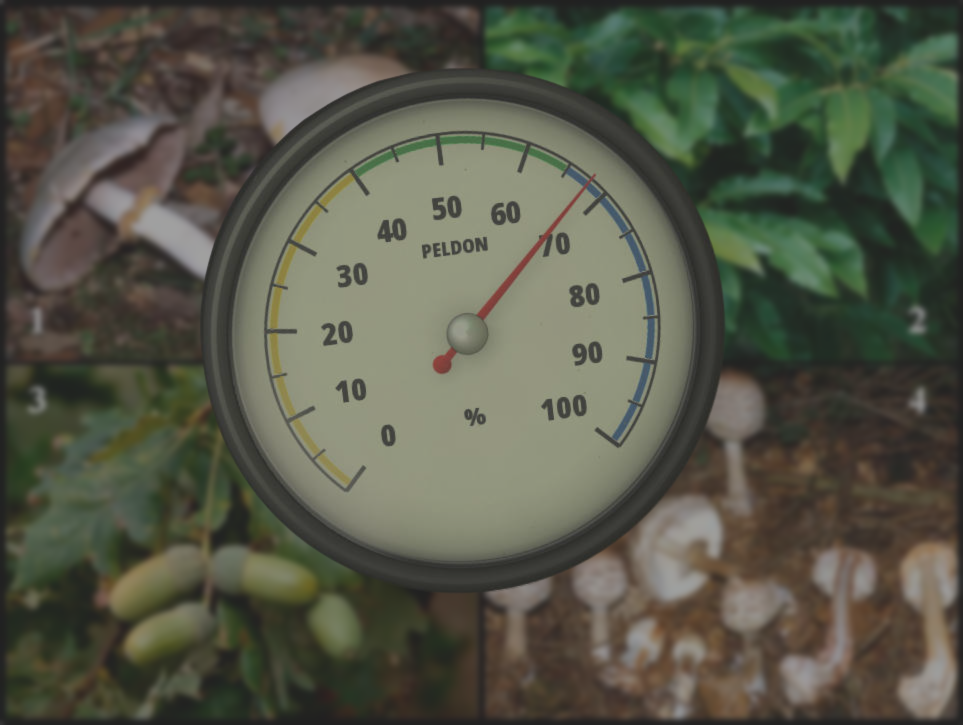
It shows 67.5 (%)
